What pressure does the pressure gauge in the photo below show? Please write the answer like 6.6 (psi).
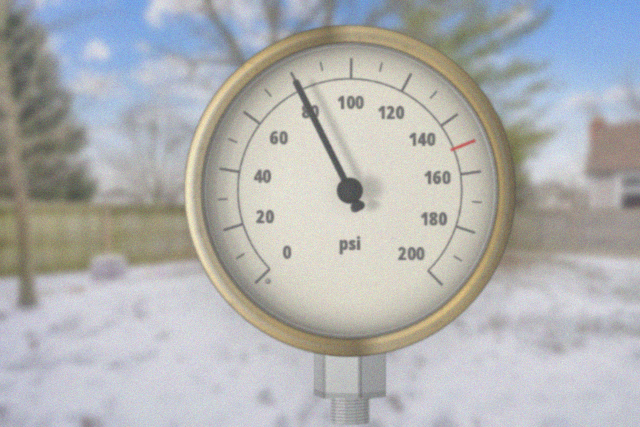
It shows 80 (psi)
